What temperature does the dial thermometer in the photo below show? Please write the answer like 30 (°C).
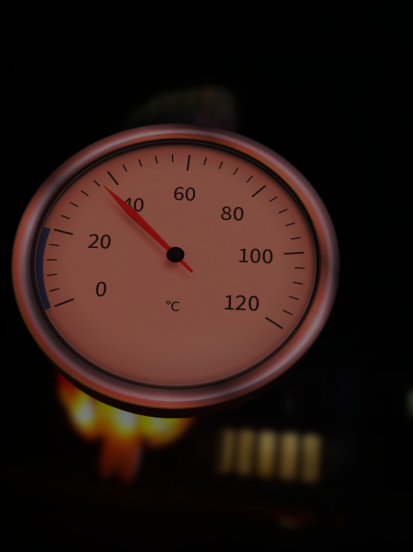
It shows 36 (°C)
